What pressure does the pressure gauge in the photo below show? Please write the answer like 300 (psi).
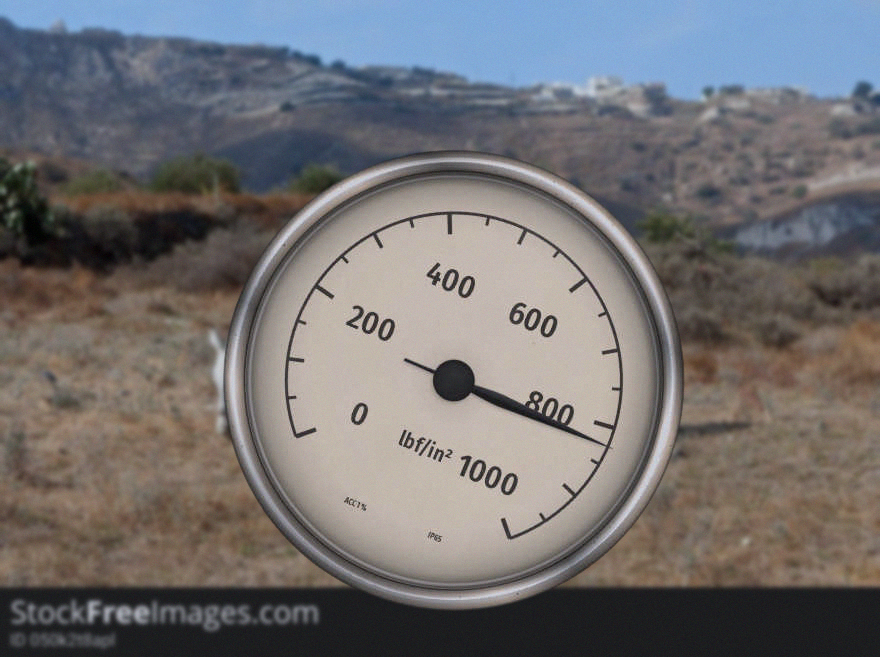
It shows 825 (psi)
